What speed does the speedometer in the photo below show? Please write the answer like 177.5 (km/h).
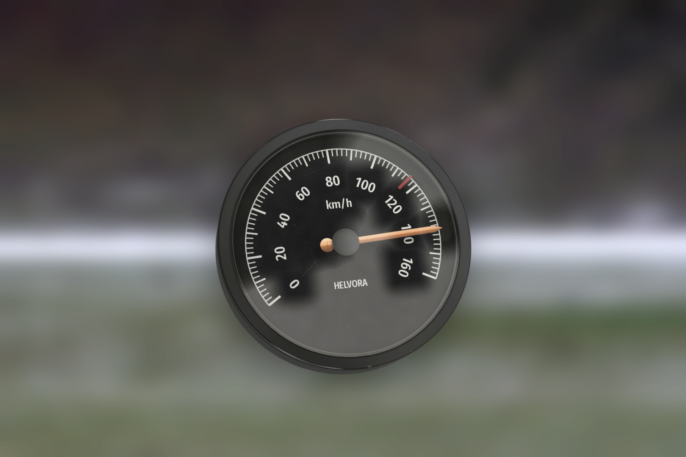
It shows 140 (km/h)
